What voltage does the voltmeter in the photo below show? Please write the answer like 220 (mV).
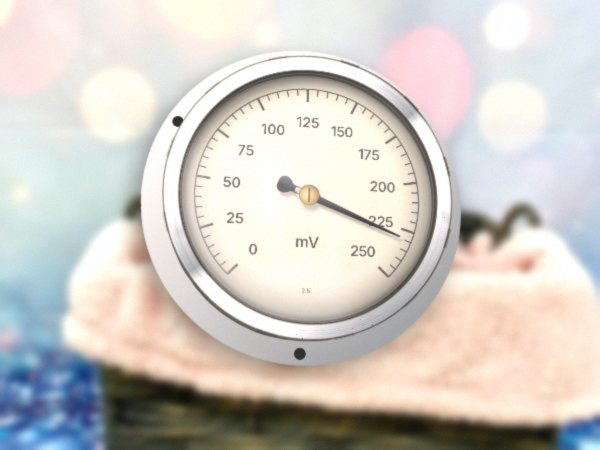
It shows 230 (mV)
